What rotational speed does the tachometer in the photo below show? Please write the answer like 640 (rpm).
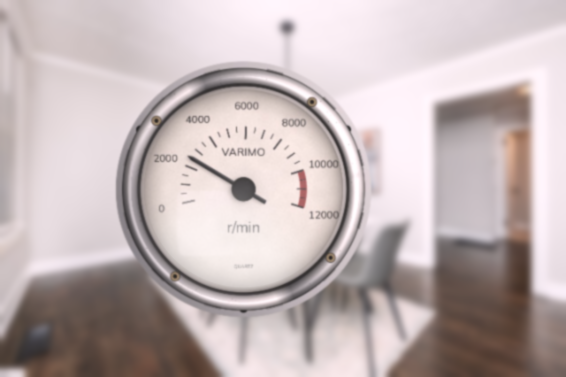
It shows 2500 (rpm)
